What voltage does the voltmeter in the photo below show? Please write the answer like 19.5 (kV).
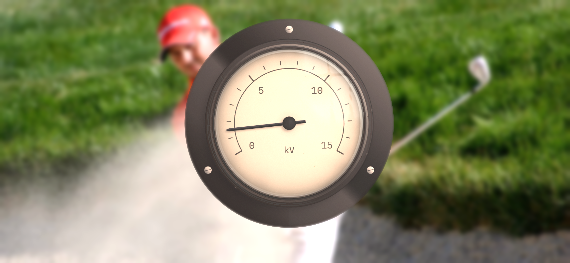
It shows 1.5 (kV)
